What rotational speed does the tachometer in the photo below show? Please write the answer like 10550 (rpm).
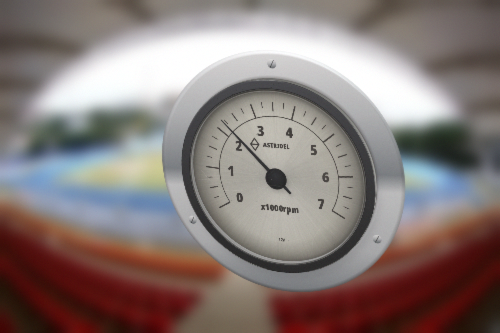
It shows 2250 (rpm)
